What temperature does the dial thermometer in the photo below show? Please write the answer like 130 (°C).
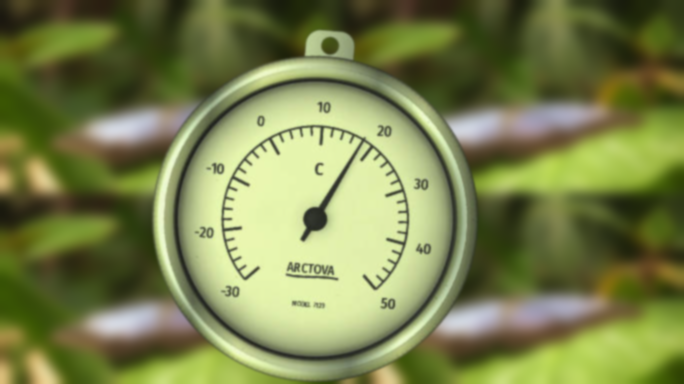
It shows 18 (°C)
